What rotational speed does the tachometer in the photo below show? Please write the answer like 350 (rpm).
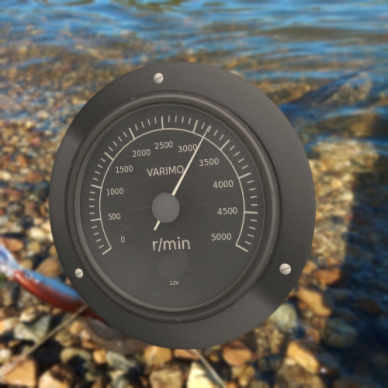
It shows 3200 (rpm)
